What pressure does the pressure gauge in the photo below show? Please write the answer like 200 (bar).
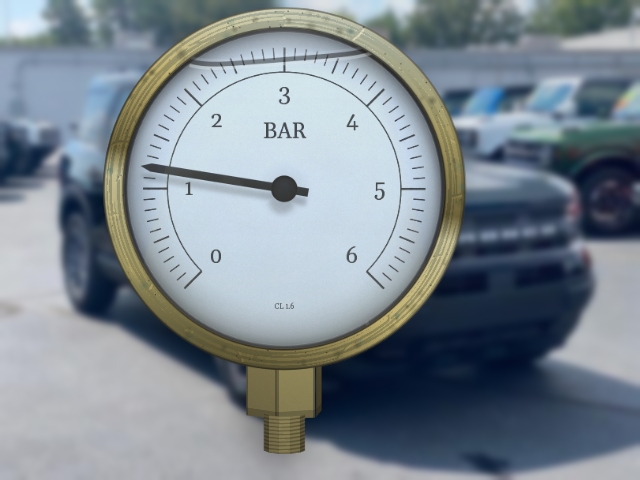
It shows 1.2 (bar)
